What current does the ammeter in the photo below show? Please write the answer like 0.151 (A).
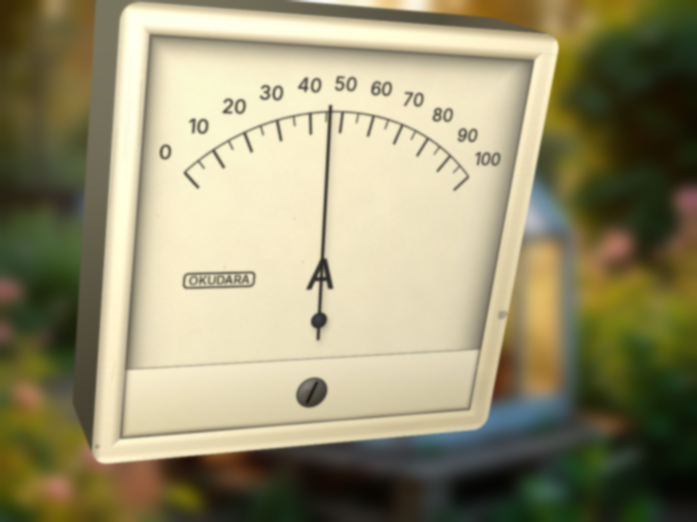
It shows 45 (A)
